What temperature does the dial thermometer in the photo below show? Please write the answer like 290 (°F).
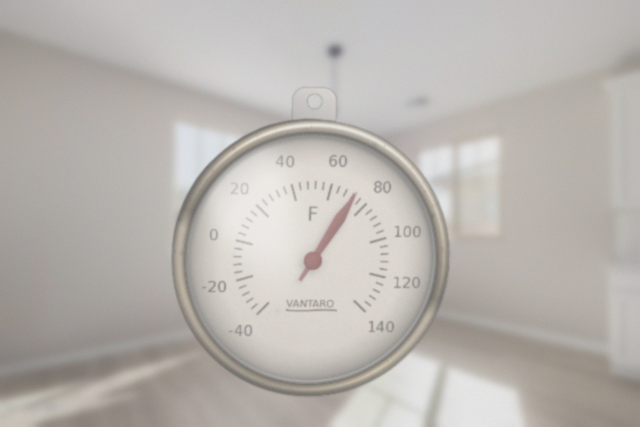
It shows 72 (°F)
